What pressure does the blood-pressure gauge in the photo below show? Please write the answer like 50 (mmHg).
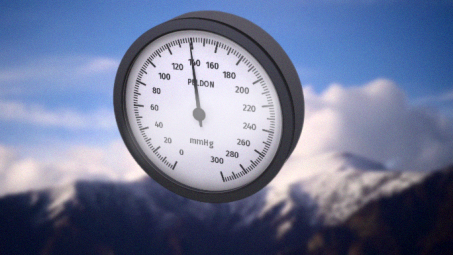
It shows 140 (mmHg)
